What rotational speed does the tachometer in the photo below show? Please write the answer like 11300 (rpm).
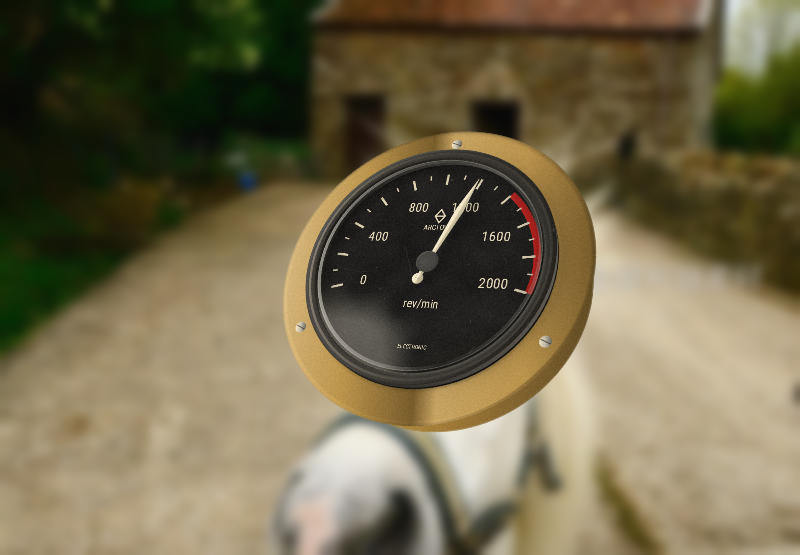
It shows 1200 (rpm)
